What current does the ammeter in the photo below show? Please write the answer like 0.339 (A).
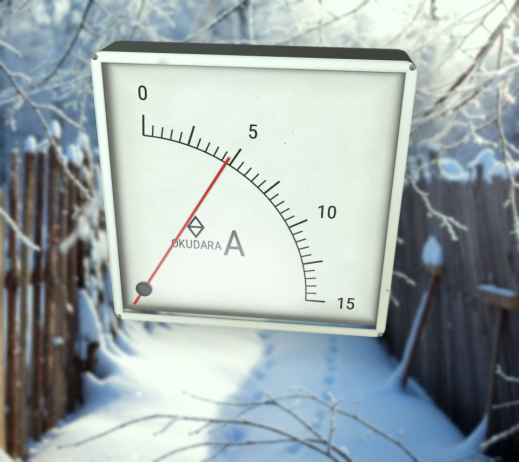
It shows 4.75 (A)
